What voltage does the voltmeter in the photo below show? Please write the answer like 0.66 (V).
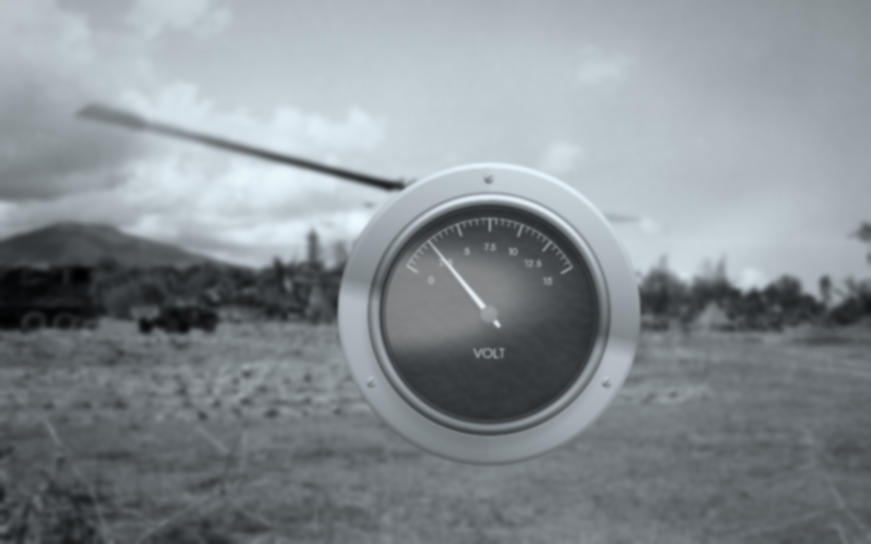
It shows 2.5 (V)
